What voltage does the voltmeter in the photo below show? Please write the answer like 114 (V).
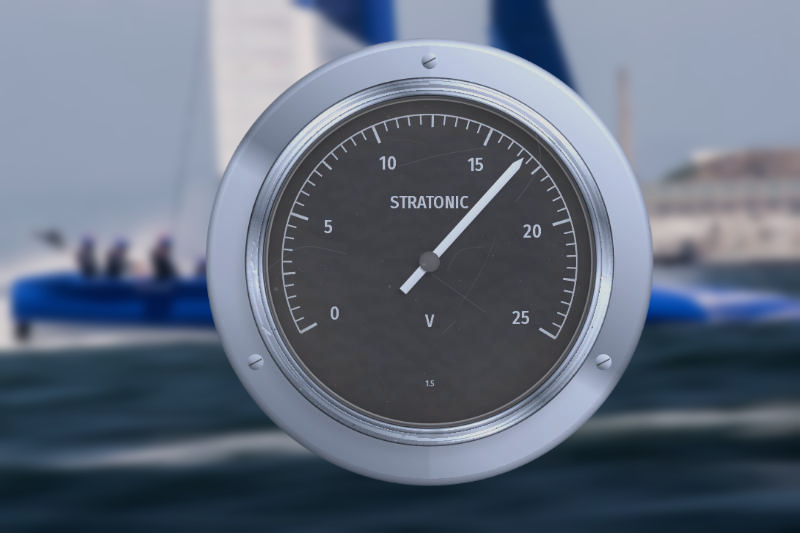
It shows 16.75 (V)
